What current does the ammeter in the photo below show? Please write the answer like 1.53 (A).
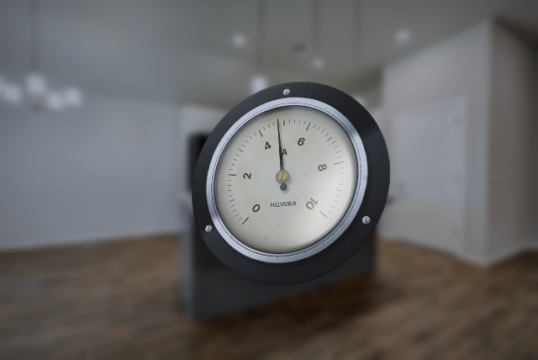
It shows 4.8 (A)
